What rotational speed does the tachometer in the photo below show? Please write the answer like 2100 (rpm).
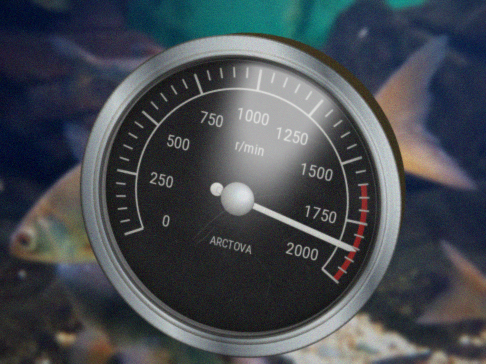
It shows 1850 (rpm)
